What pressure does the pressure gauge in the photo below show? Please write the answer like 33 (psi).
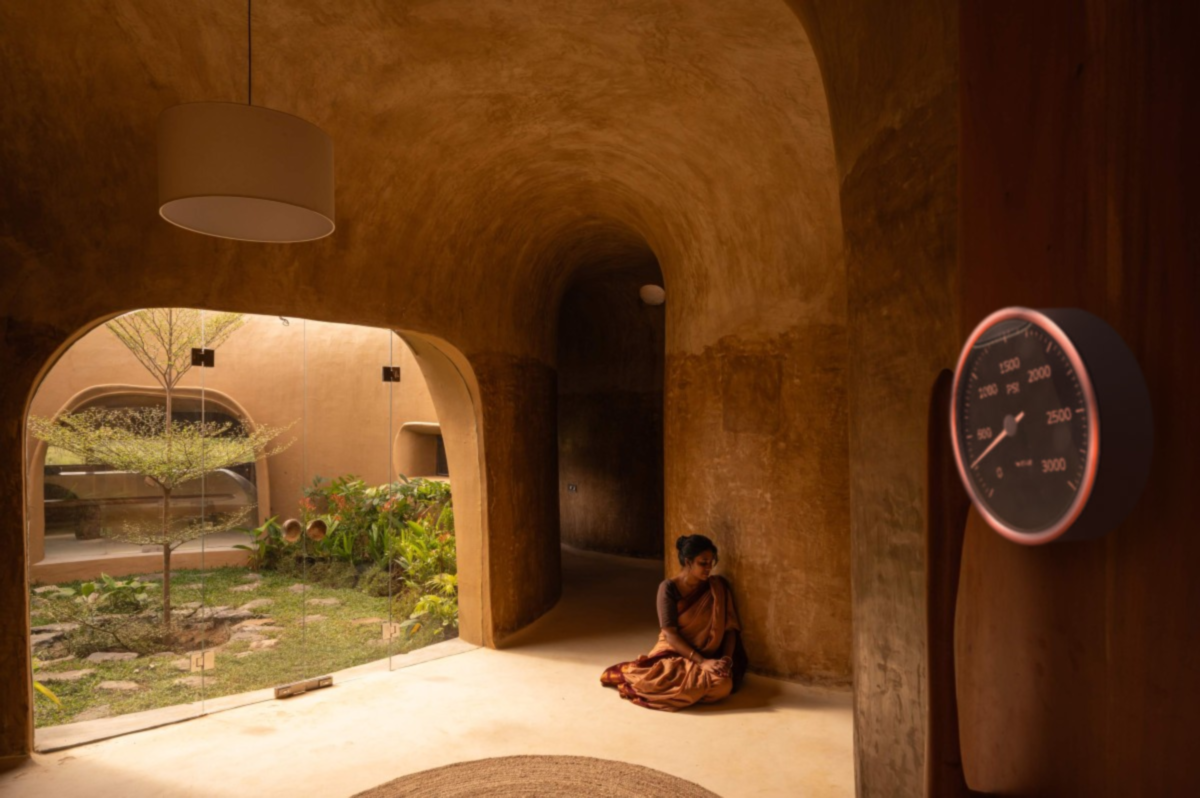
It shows 250 (psi)
